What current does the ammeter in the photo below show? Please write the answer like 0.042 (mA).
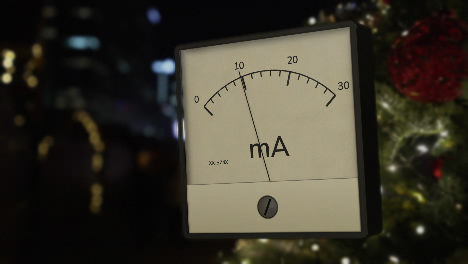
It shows 10 (mA)
